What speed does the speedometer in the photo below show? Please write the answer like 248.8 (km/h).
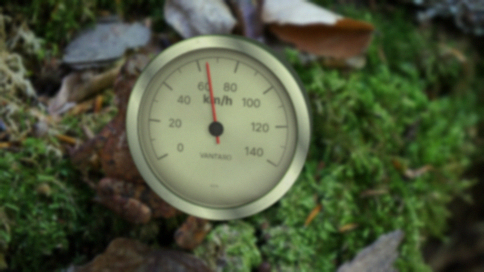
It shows 65 (km/h)
